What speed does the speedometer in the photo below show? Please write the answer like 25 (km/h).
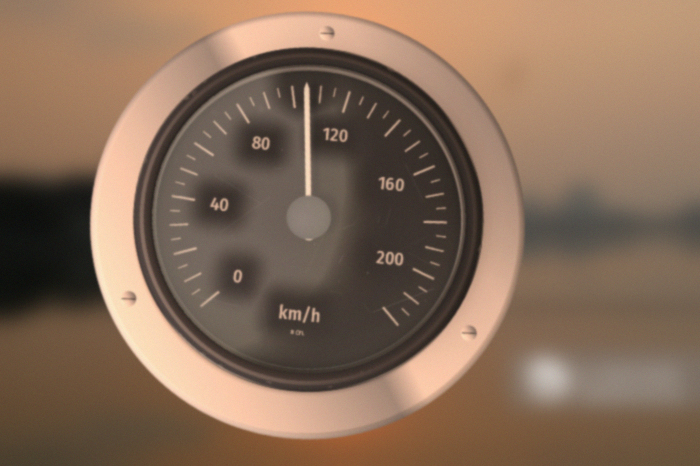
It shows 105 (km/h)
